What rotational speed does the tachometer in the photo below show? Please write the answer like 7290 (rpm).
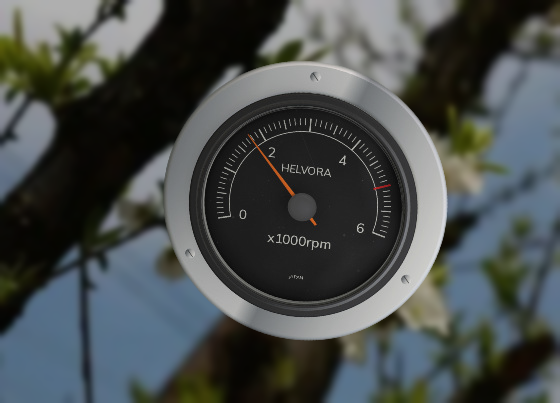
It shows 1800 (rpm)
